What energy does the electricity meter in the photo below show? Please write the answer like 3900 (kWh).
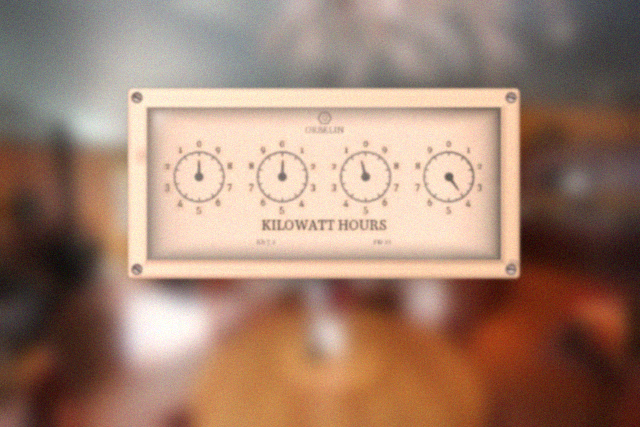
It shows 4 (kWh)
